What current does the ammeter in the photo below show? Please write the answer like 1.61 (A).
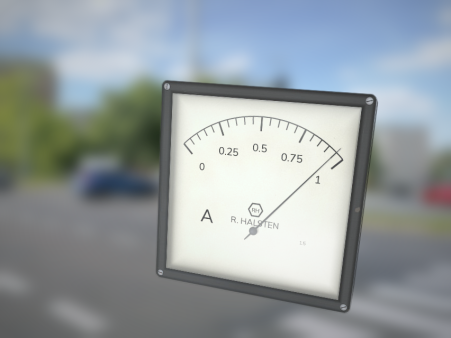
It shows 0.95 (A)
